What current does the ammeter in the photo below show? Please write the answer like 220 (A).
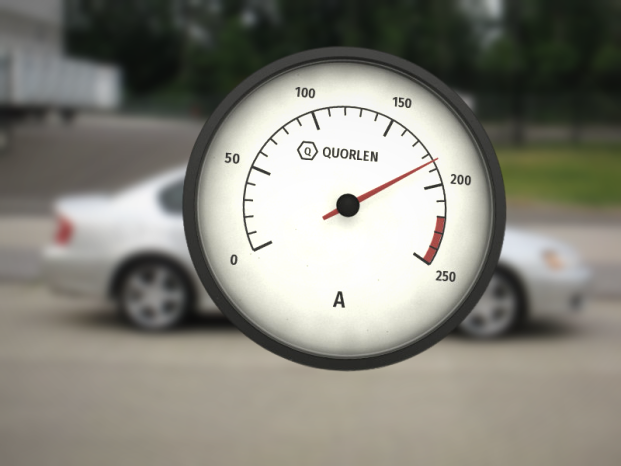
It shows 185 (A)
